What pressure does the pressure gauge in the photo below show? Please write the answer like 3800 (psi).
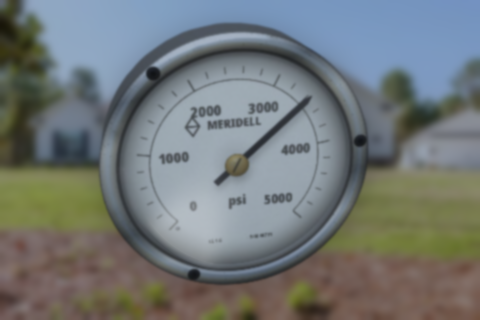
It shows 3400 (psi)
